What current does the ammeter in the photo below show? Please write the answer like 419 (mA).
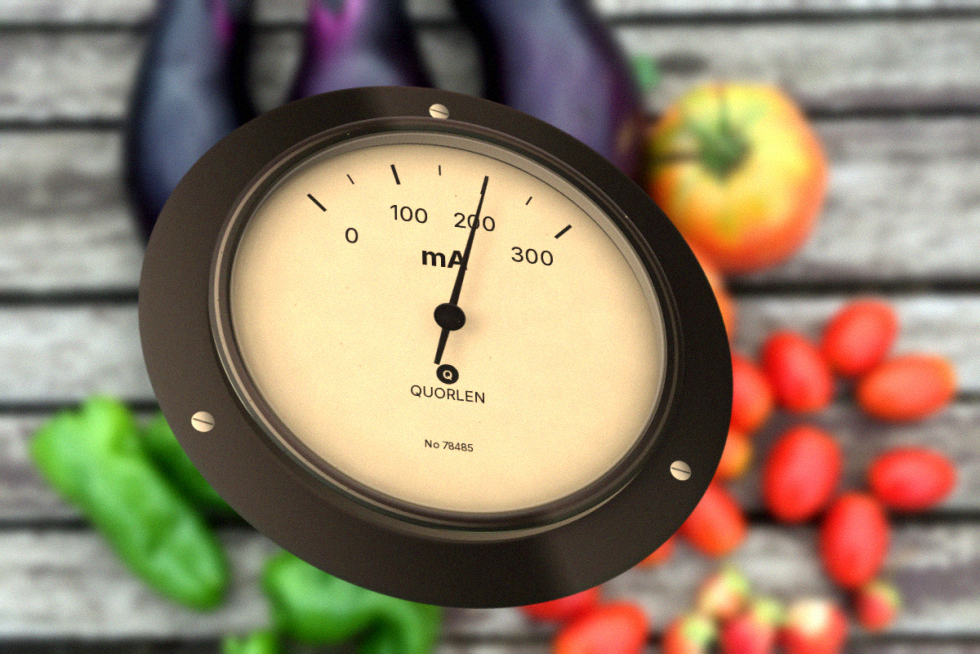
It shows 200 (mA)
